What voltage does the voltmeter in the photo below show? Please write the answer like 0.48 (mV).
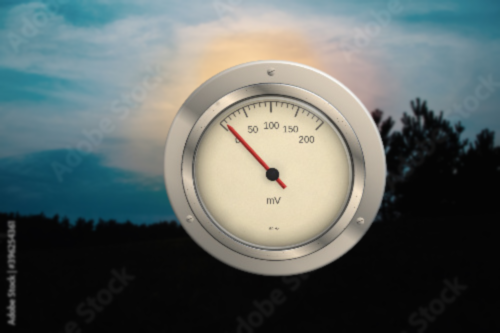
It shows 10 (mV)
